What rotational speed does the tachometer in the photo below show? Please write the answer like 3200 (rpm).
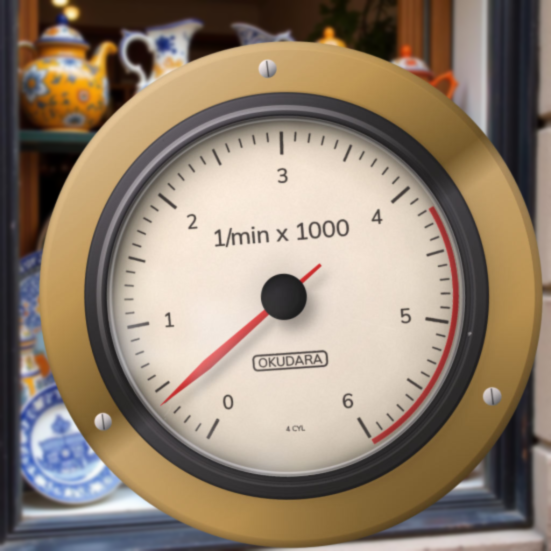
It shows 400 (rpm)
